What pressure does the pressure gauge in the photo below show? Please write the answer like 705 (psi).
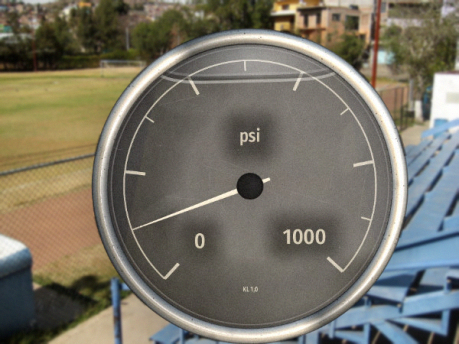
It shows 100 (psi)
